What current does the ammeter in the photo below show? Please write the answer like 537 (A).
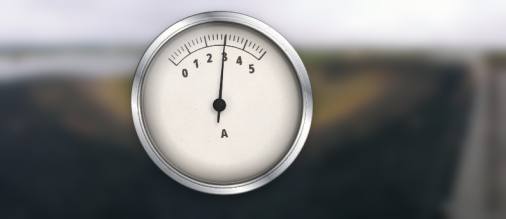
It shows 3 (A)
